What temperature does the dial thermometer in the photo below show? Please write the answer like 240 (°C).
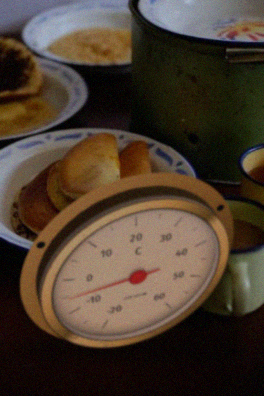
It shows -5 (°C)
